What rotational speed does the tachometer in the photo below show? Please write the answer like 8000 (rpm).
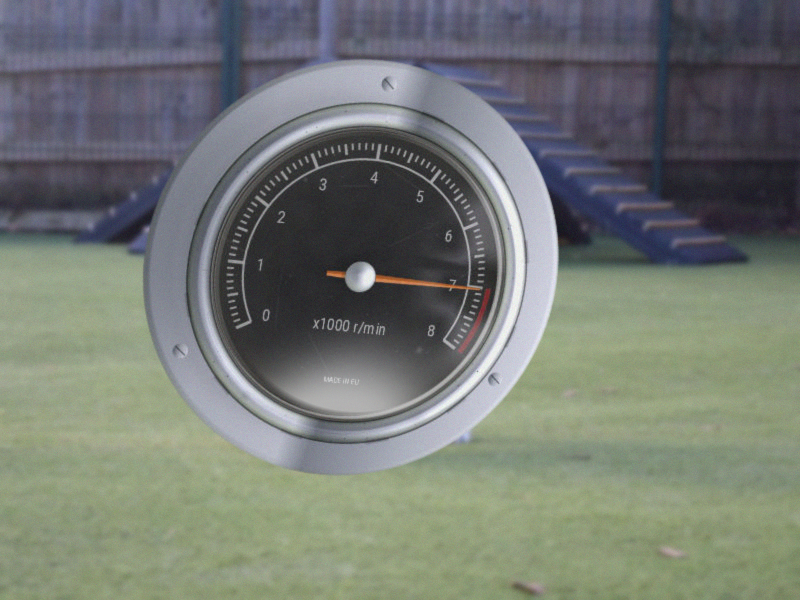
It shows 7000 (rpm)
